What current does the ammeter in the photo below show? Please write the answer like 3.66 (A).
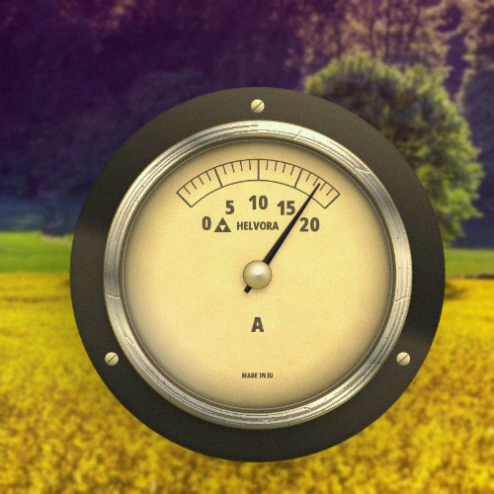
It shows 17.5 (A)
